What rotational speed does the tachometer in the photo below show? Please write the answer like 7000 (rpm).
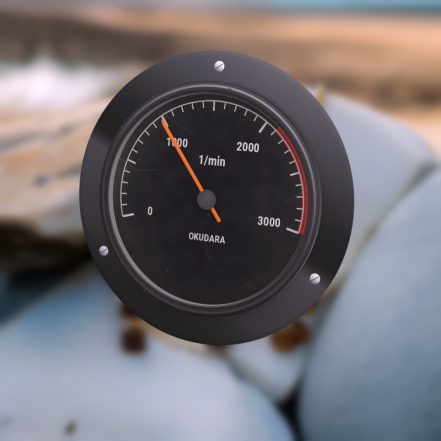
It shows 1000 (rpm)
